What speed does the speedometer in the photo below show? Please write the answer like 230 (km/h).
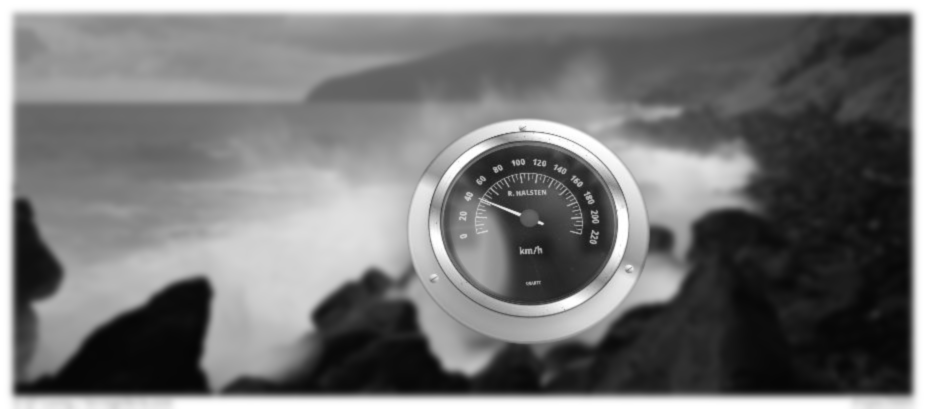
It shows 40 (km/h)
